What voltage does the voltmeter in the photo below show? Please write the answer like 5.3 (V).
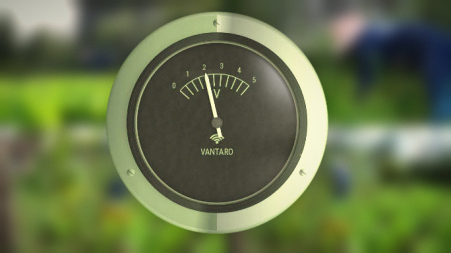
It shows 2 (V)
